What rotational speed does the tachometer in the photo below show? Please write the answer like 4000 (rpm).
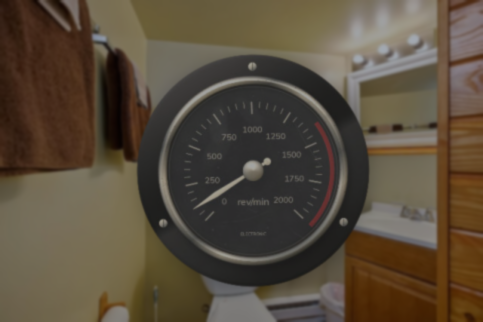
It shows 100 (rpm)
